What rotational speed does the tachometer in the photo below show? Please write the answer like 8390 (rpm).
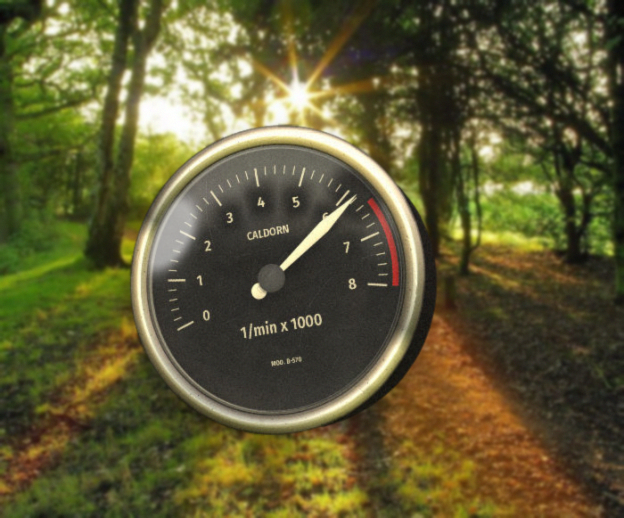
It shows 6200 (rpm)
